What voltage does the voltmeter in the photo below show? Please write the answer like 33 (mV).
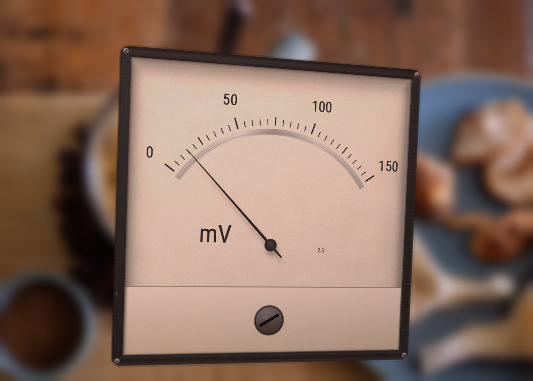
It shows 15 (mV)
